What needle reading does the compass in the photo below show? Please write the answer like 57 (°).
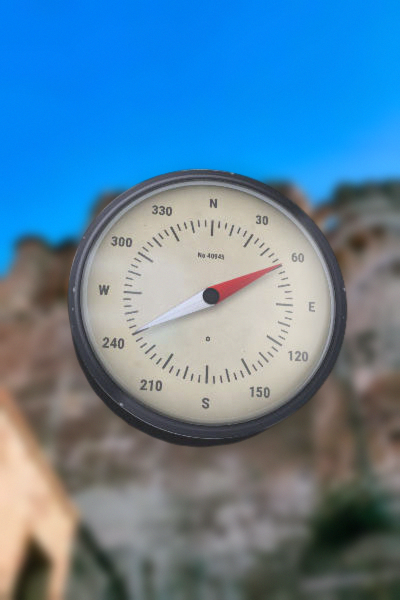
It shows 60 (°)
